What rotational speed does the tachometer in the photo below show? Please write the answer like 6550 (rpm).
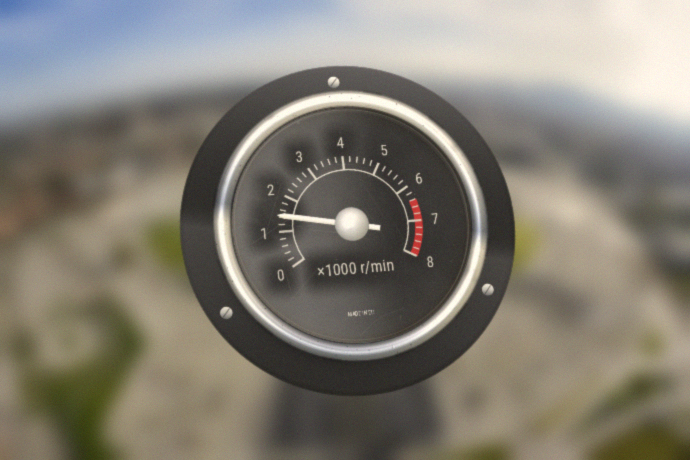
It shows 1400 (rpm)
